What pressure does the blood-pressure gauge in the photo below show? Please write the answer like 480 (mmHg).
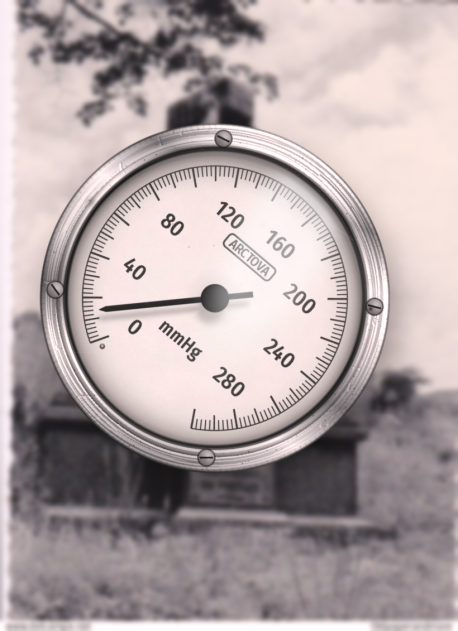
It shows 14 (mmHg)
